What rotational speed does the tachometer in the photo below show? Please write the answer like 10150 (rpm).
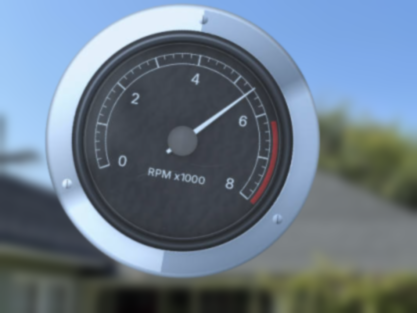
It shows 5400 (rpm)
